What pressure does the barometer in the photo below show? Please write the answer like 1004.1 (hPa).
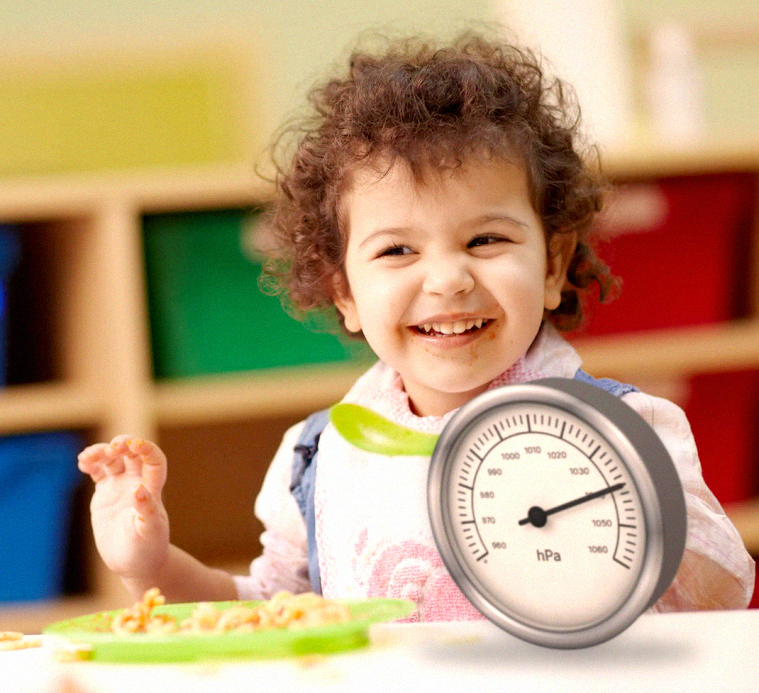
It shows 1040 (hPa)
